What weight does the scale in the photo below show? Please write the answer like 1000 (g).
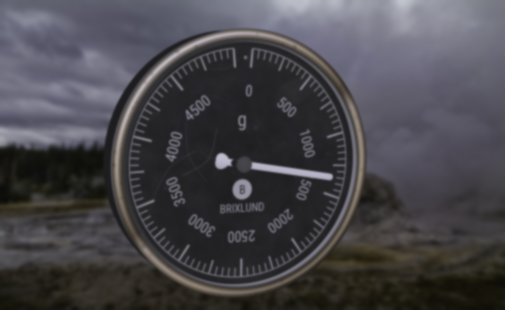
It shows 1350 (g)
